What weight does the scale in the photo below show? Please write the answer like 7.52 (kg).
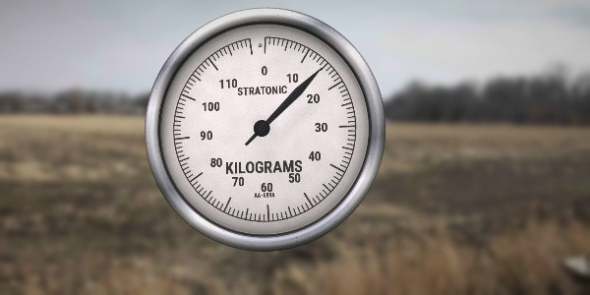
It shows 15 (kg)
